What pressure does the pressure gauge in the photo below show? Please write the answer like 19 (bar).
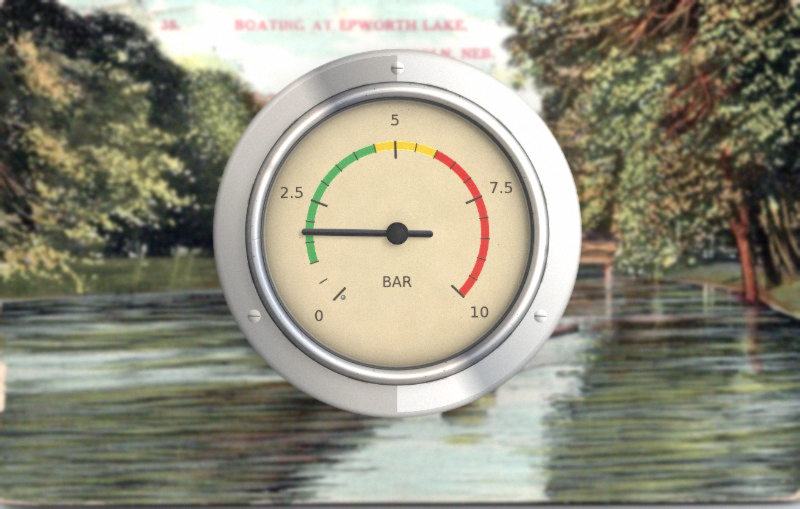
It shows 1.75 (bar)
